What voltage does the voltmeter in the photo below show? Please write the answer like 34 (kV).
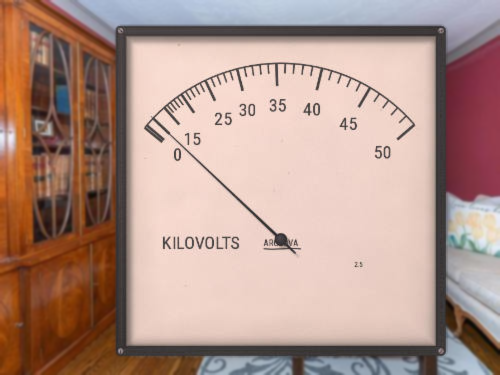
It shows 10 (kV)
